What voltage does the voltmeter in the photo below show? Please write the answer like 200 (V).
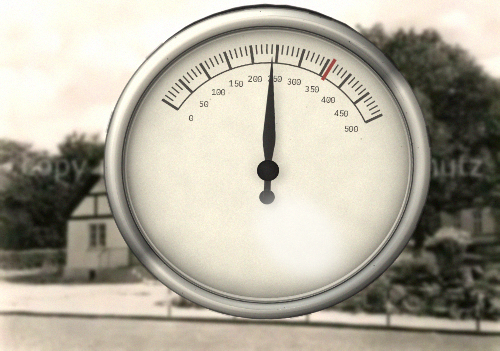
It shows 240 (V)
